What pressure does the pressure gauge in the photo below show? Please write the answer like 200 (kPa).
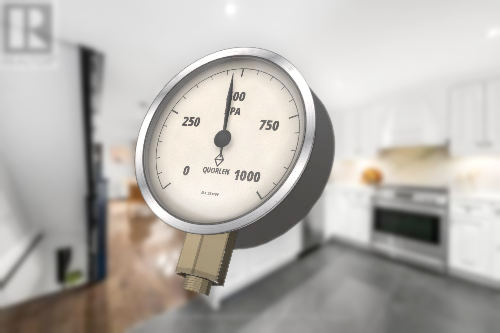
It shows 475 (kPa)
